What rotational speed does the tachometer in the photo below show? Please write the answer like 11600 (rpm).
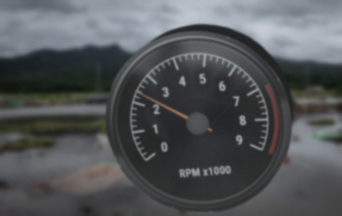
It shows 2400 (rpm)
